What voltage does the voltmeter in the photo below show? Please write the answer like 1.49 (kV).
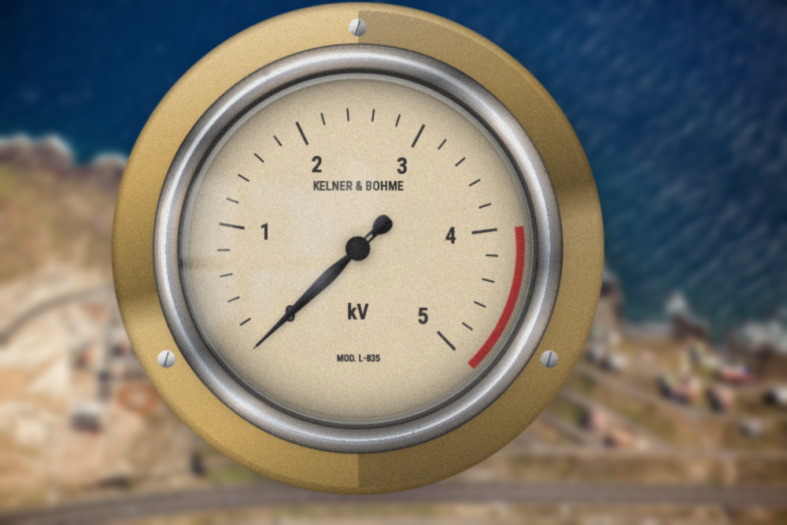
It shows 0 (kV)
